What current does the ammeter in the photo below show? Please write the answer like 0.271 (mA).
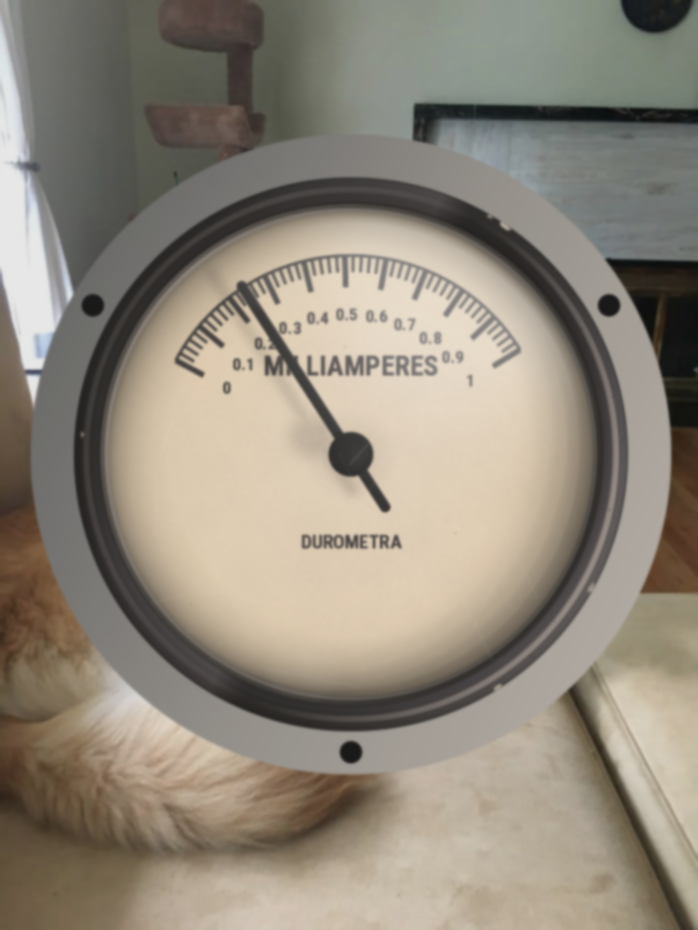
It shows 0.24 (mA)
